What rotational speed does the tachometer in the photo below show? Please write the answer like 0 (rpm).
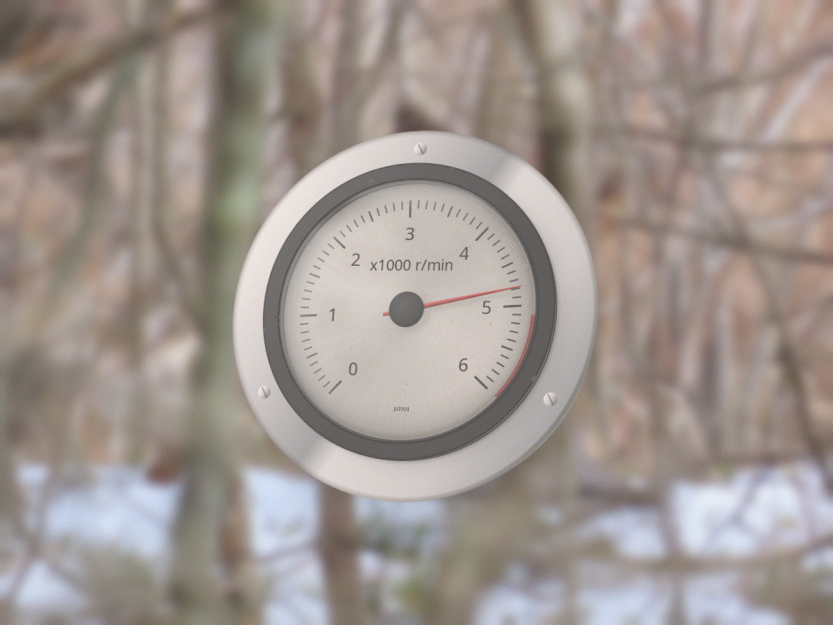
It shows 4800 (rpm)
